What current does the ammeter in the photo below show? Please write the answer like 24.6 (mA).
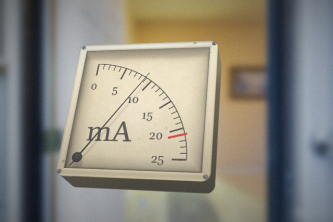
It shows 9 (mA)
